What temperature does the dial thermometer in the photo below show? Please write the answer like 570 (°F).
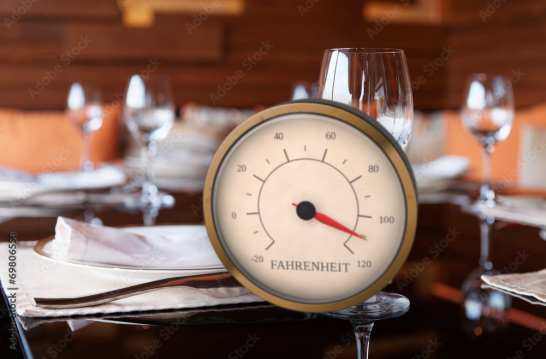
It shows 110 (°F)
